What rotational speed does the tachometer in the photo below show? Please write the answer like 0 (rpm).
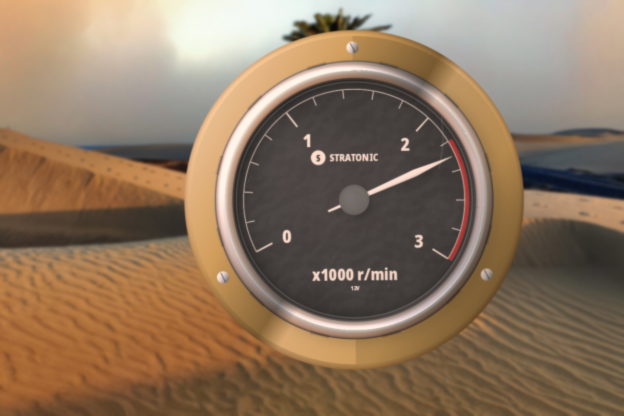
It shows 2300 (rpm)
